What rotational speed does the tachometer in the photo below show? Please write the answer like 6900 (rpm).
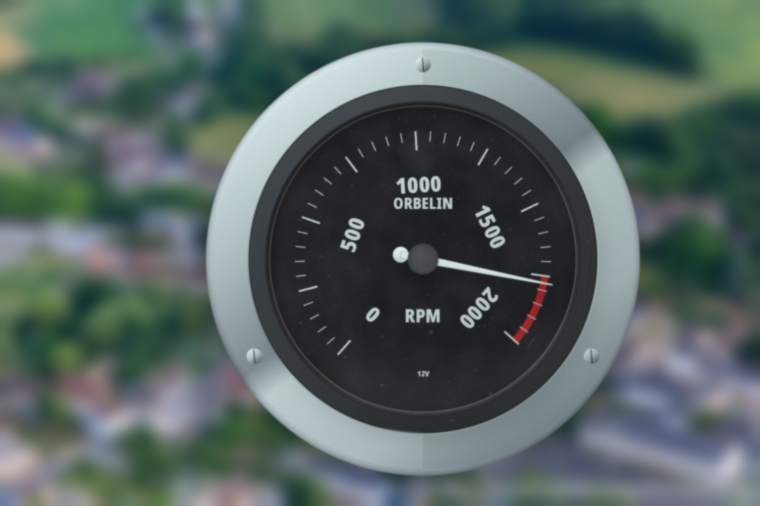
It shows 1775 (rpm)
